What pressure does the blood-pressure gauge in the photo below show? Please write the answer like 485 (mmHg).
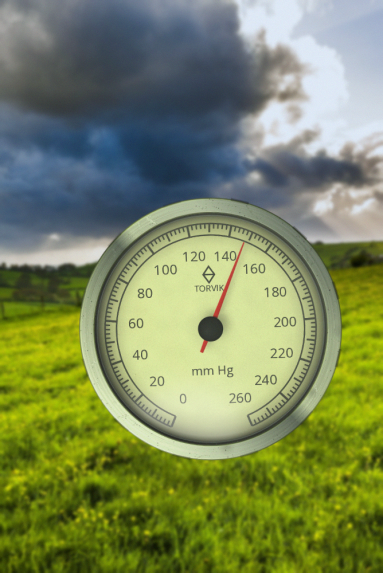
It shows 148 (mmHg)
